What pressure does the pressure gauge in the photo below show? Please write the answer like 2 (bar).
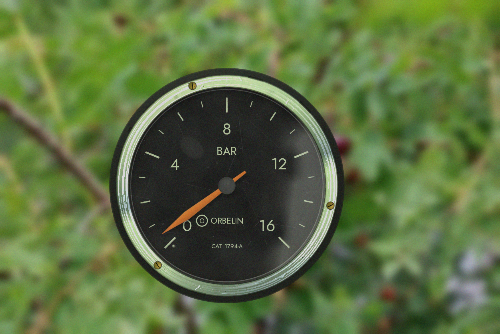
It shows 0.5 (bar)
